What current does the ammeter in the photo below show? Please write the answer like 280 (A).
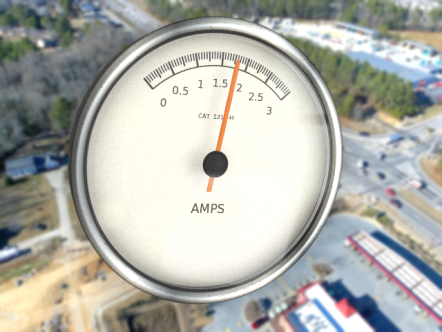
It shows 1.75 (A)
